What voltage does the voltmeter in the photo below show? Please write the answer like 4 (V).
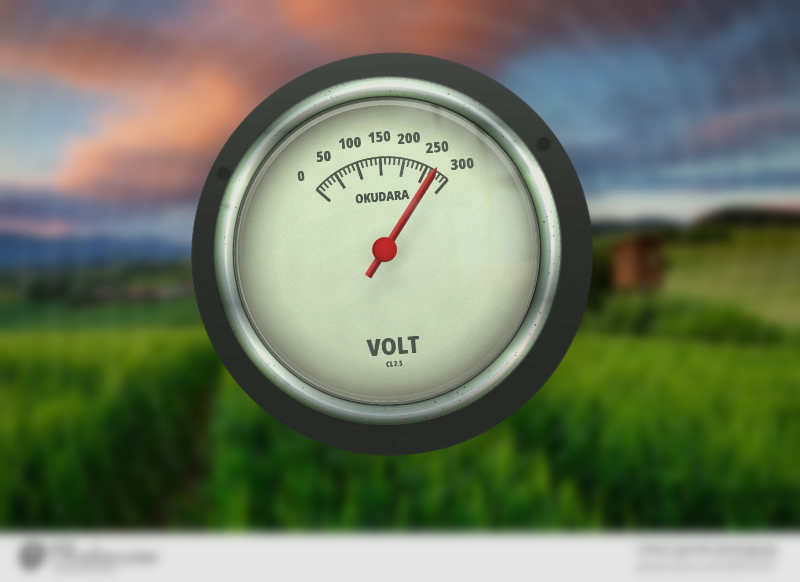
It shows 270 (V)
